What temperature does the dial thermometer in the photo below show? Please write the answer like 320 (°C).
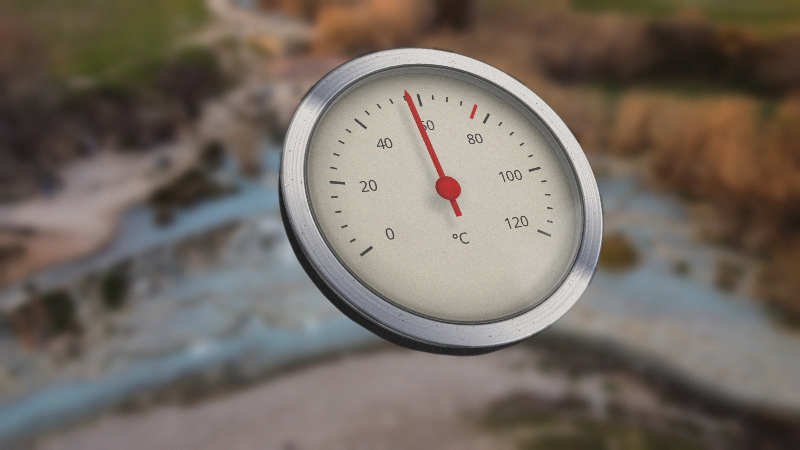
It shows 56 (°C)
